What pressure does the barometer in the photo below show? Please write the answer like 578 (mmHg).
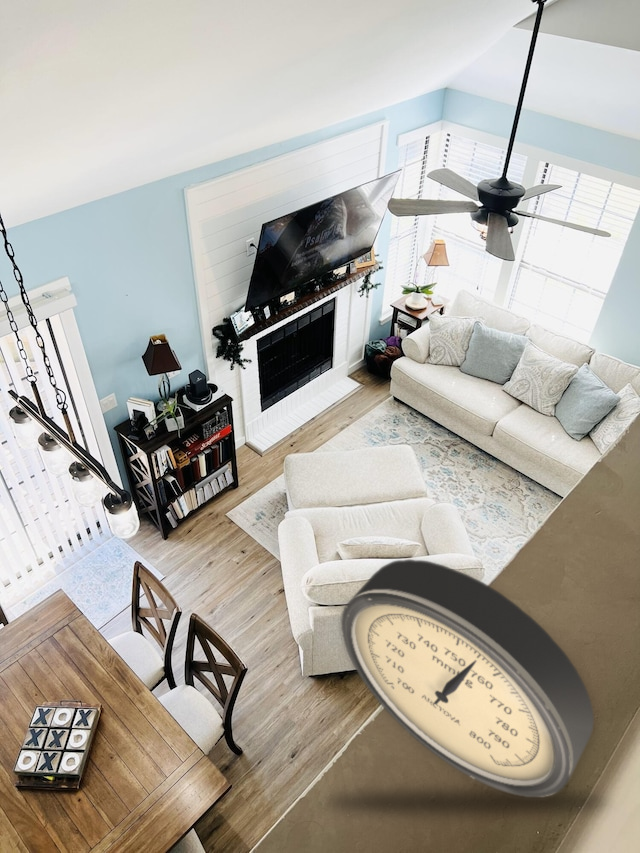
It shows 755 (mmHg)
